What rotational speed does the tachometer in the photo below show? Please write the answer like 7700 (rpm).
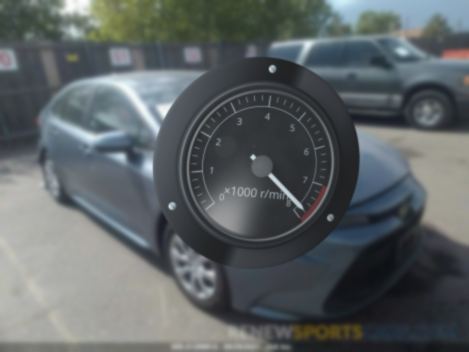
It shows 7800 (rpm)
